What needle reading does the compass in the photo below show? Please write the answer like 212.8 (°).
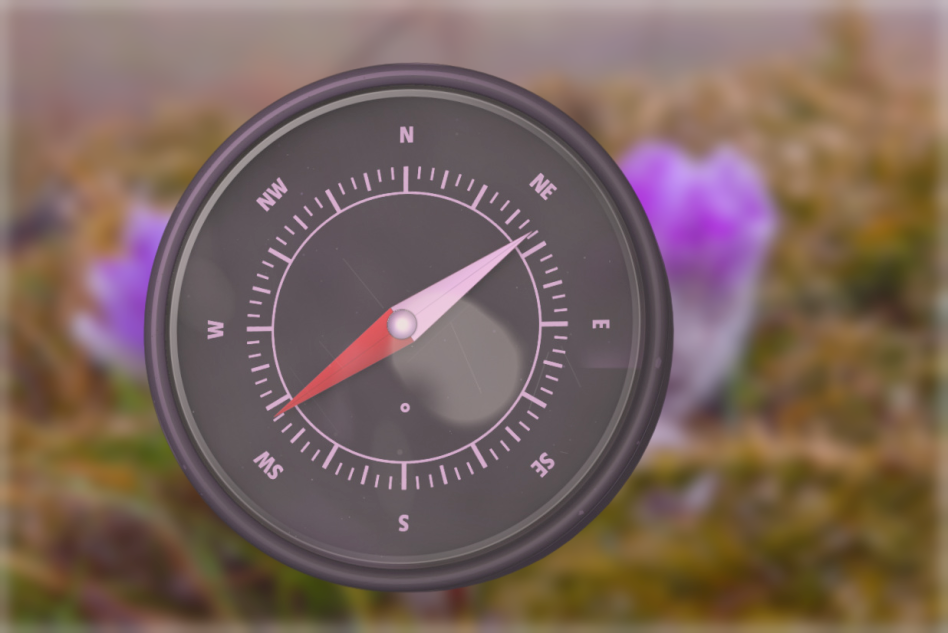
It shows 235 (°)
